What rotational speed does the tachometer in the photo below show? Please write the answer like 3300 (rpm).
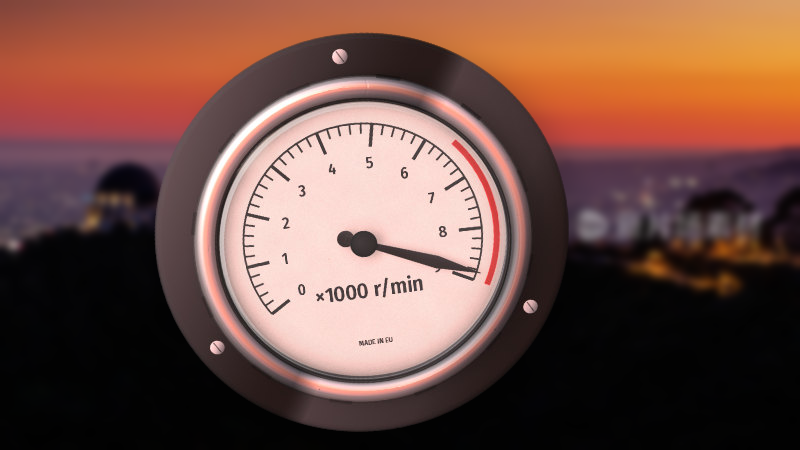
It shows 8800 (rpm)
